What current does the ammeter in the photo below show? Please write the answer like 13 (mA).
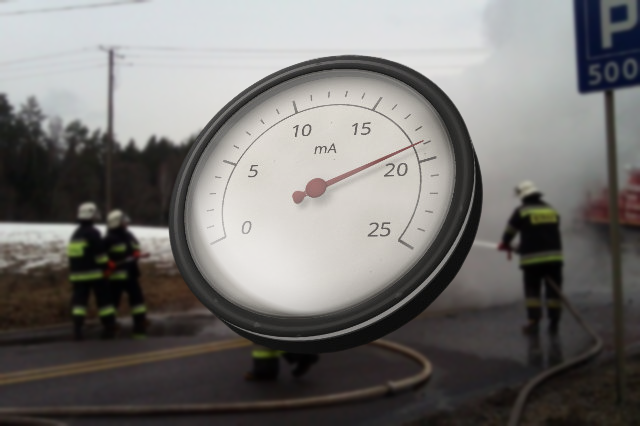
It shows 19 (mA)
